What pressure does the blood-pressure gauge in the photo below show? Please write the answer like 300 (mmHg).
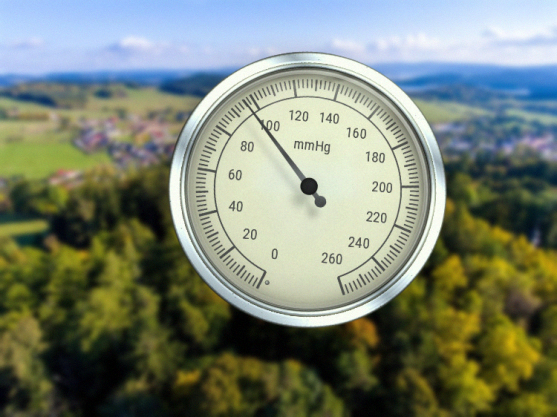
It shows 96 (mmHg)
